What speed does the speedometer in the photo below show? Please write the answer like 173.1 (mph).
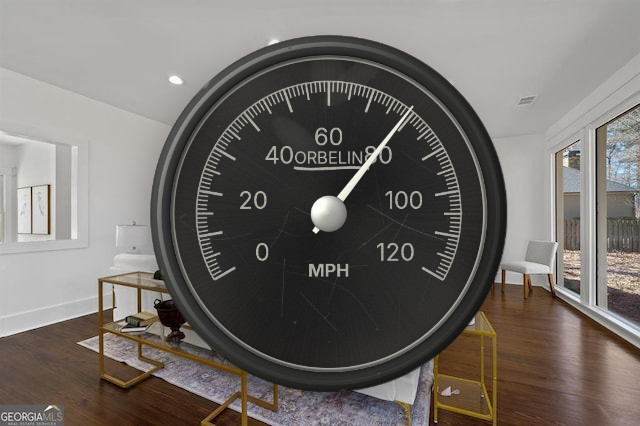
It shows 79 (mph)
